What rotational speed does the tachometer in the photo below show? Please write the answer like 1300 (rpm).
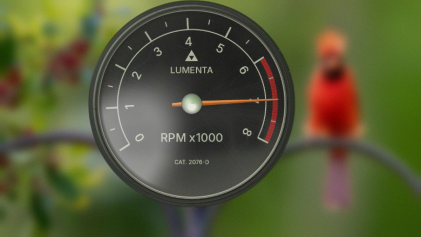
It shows 7000 (rpm)
